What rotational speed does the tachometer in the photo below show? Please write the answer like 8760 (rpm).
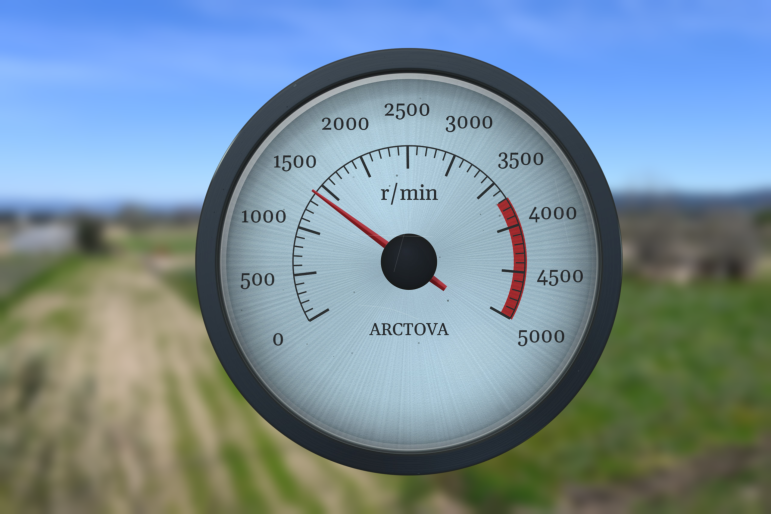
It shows 1400 (rpm)
